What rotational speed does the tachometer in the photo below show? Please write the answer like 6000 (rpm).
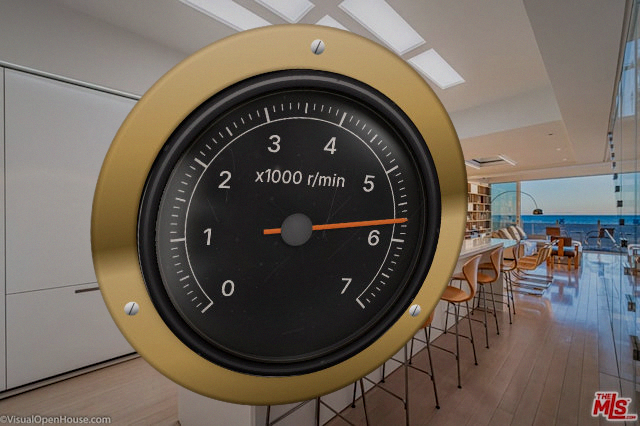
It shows 5700 (rpm)
